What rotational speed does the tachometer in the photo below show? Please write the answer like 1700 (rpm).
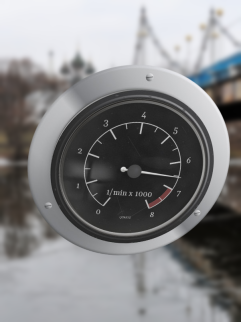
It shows 6500 (rpm)
